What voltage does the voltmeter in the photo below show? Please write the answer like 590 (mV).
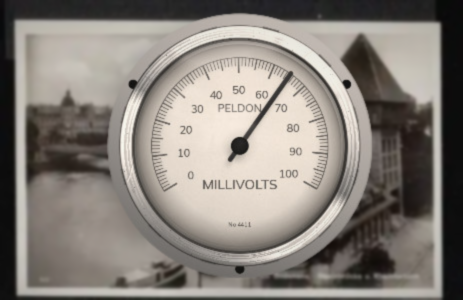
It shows 65 (mV)
